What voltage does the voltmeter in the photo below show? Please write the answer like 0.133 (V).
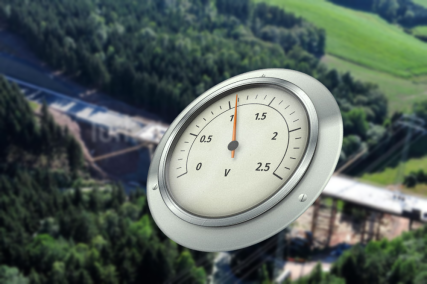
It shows 1.1 (V)
